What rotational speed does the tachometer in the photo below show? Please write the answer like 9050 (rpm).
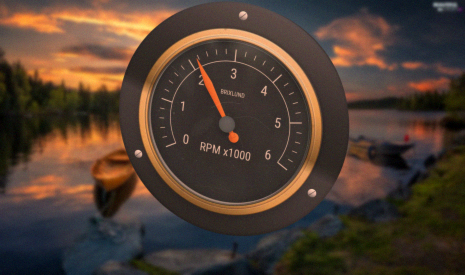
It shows 2200 (rpm)
